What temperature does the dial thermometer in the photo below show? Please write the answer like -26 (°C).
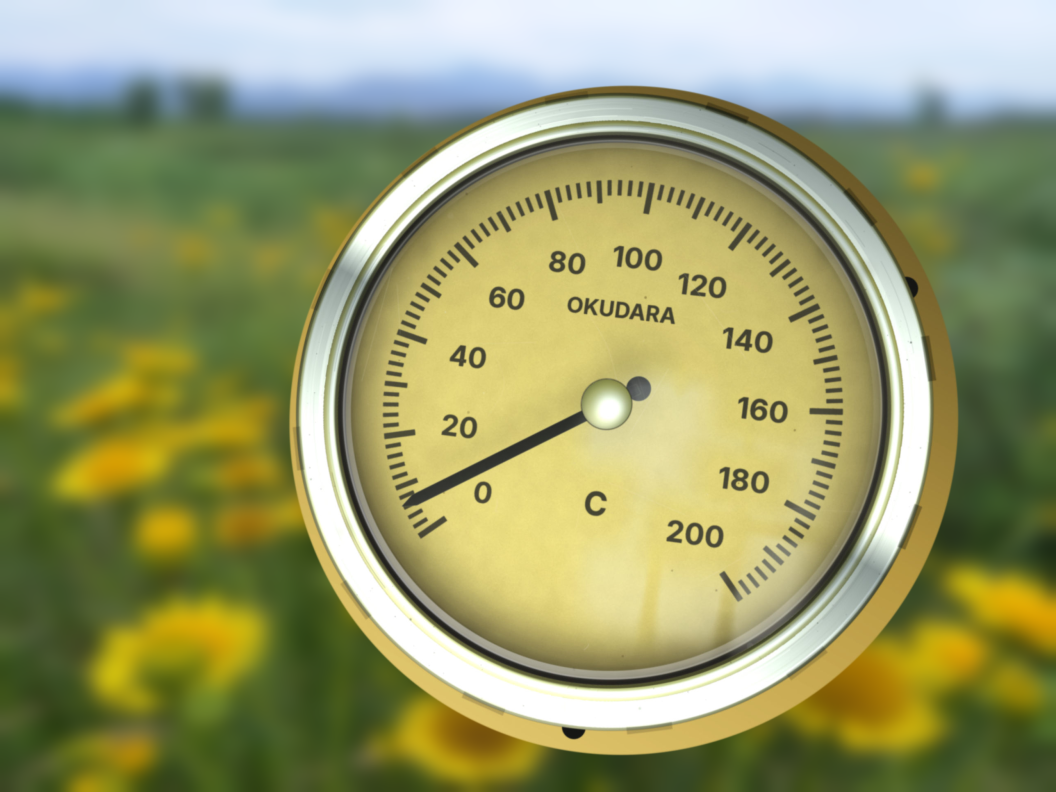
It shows 6 (°C)
